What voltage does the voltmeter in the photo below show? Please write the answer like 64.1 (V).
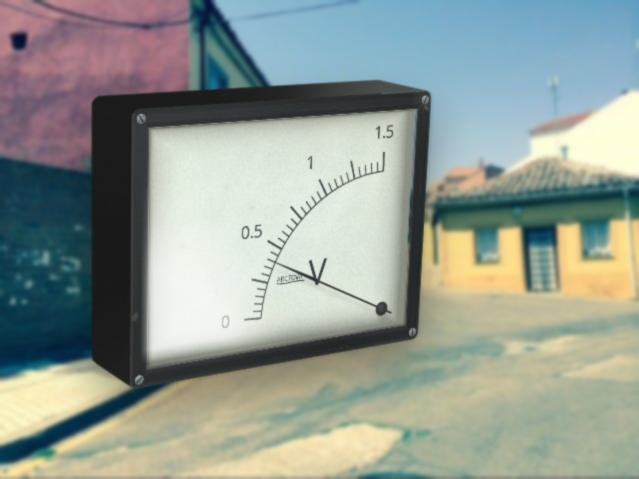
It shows 0.4 (V)
